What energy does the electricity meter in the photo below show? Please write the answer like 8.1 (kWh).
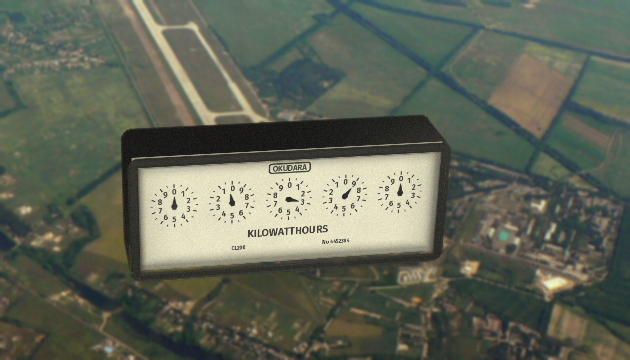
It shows 290 (kWh)
